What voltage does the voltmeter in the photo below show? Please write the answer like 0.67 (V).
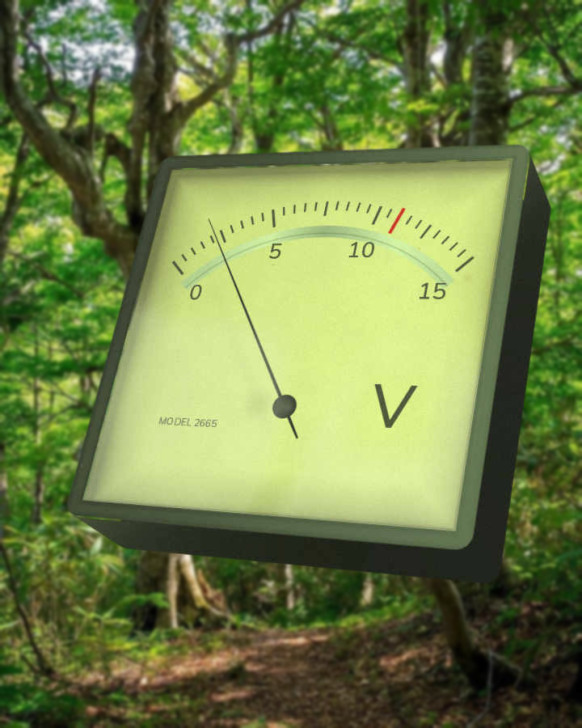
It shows 2.25 (V)
